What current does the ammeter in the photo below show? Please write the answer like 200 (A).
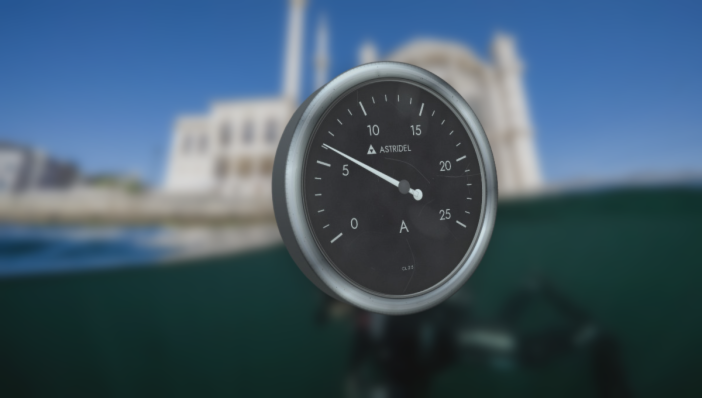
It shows 6 (A)
